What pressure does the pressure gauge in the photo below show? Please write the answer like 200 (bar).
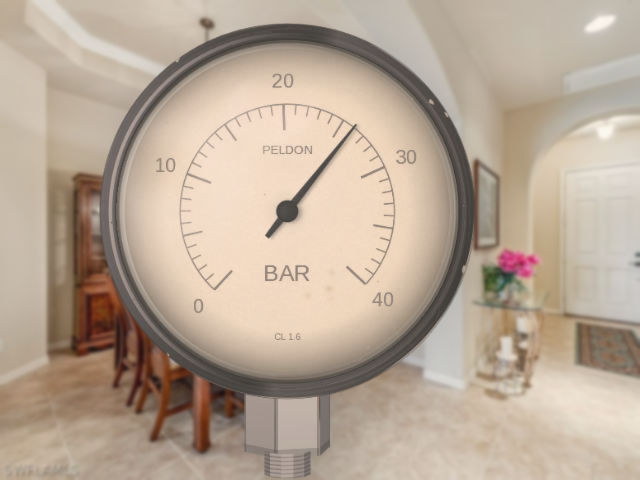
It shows 26 (bar)
